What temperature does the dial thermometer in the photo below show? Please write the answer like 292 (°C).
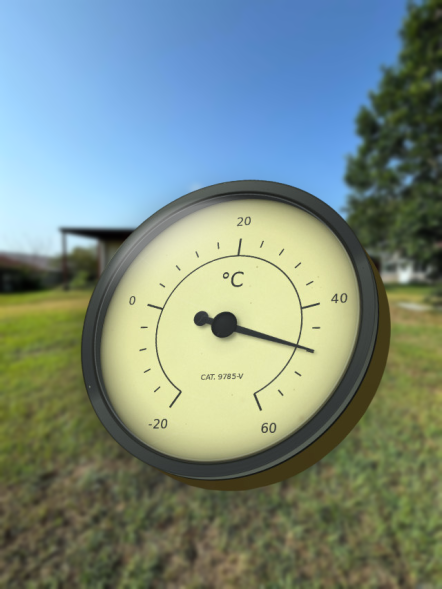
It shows 48 (°C)
